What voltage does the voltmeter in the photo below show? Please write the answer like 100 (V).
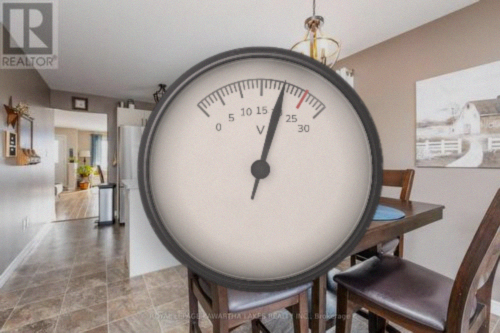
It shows 20 (V)
